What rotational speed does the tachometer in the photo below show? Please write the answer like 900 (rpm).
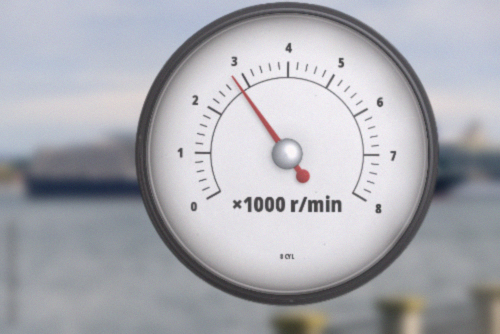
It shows 2800 (rpm)
